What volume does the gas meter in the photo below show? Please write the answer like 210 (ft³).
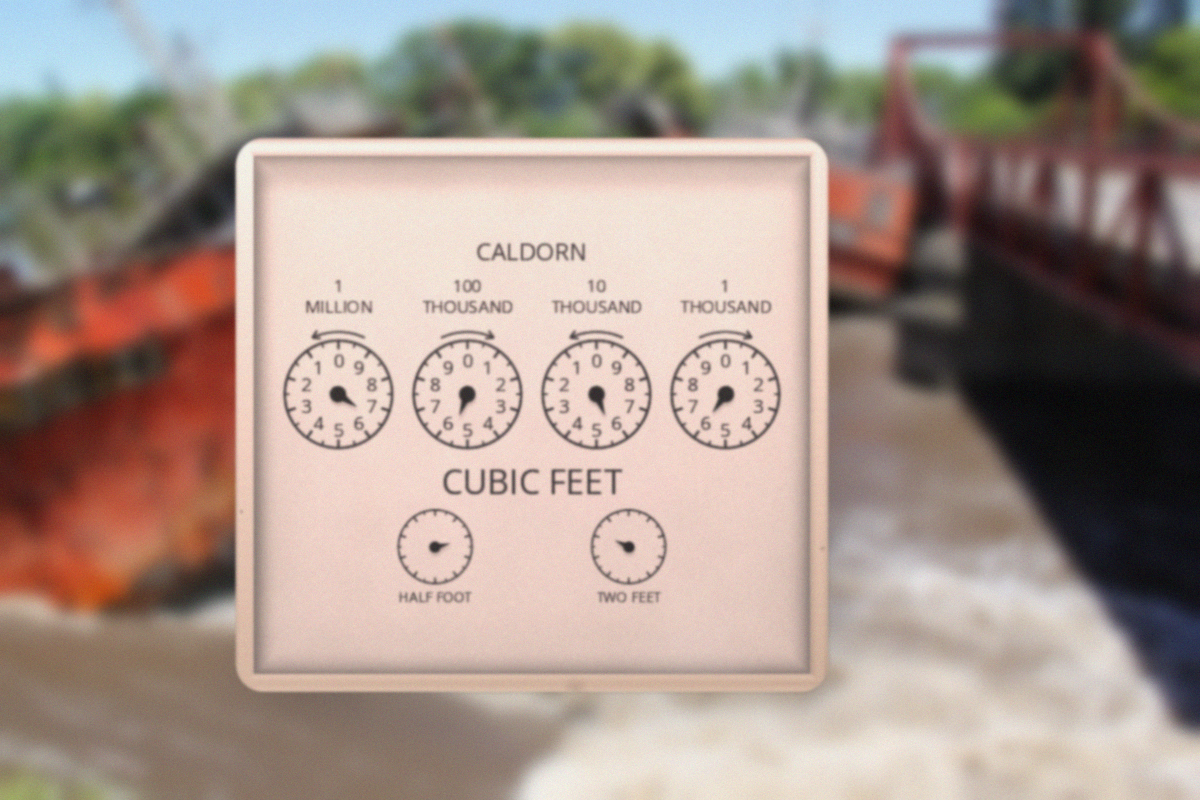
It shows 655600 (ft³)
